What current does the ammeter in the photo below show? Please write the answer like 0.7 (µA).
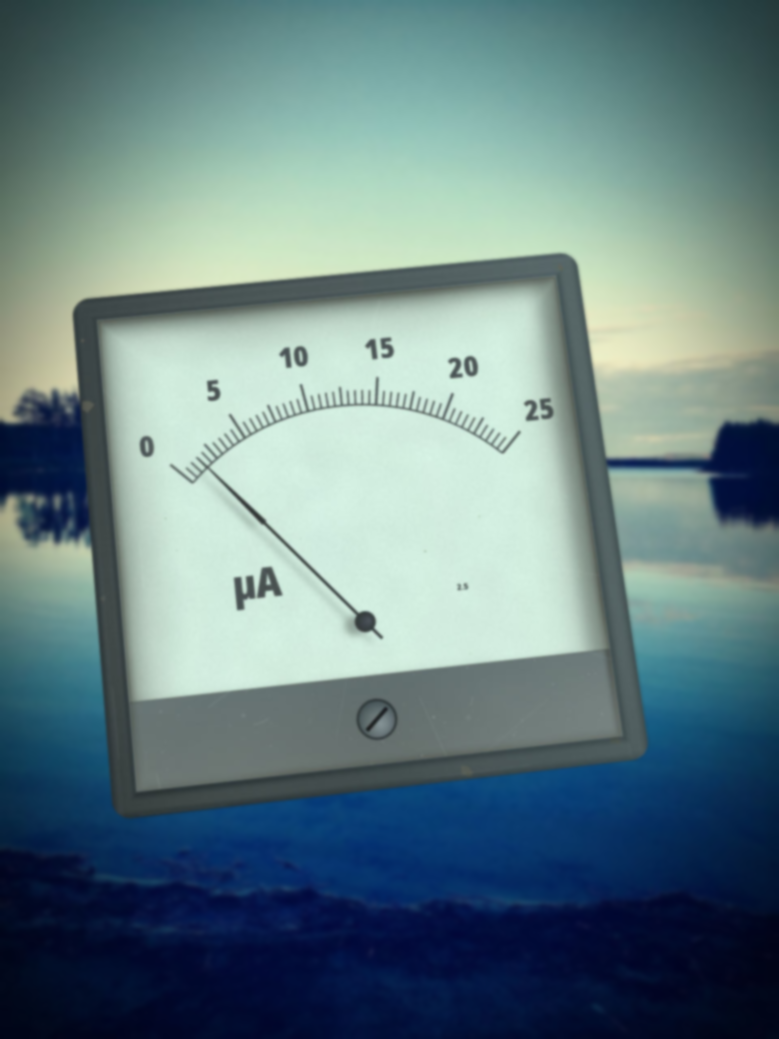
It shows 1.5 (µA)
